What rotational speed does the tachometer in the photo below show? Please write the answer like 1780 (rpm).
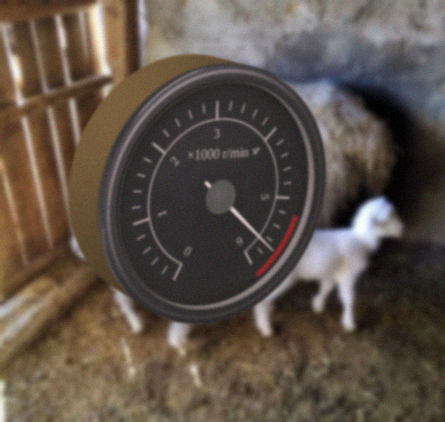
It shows 5700 (rpm)
